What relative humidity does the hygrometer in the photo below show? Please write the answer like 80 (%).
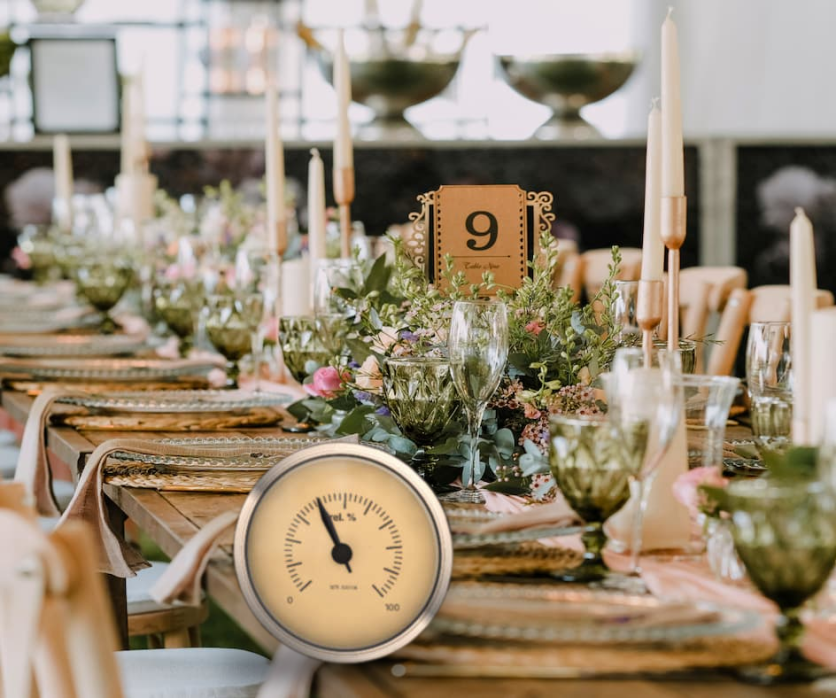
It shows 40 (%)
